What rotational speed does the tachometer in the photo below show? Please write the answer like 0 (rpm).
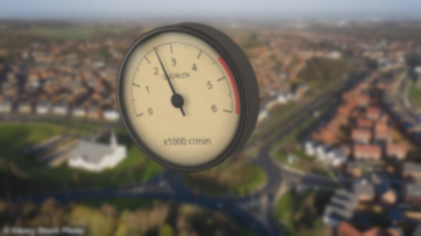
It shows 2500 (rpm)
